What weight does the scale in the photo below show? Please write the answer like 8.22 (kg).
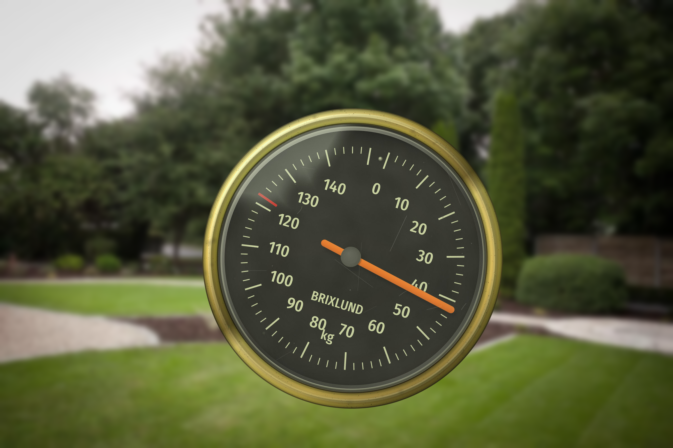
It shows 42 (kg)
